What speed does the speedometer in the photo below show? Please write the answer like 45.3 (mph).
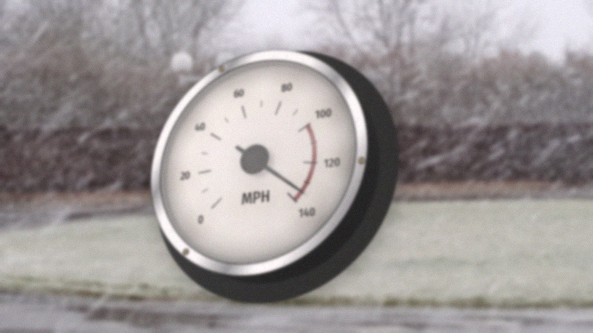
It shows 135 (mph)
